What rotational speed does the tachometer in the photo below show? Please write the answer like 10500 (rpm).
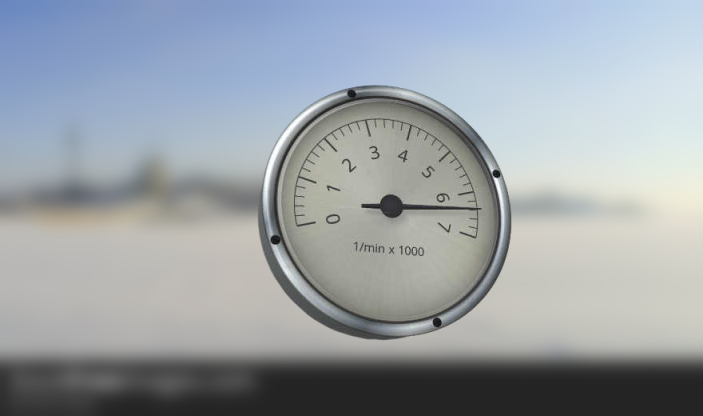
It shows 6400 (rpm)
